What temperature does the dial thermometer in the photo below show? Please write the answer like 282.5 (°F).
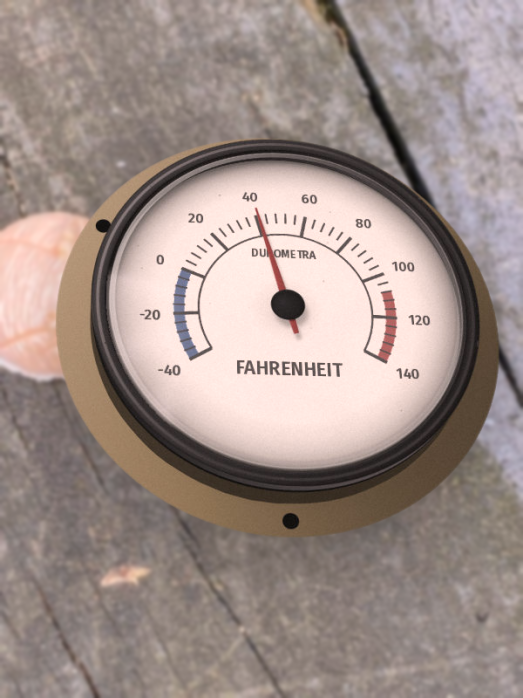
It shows 40 (°F)
